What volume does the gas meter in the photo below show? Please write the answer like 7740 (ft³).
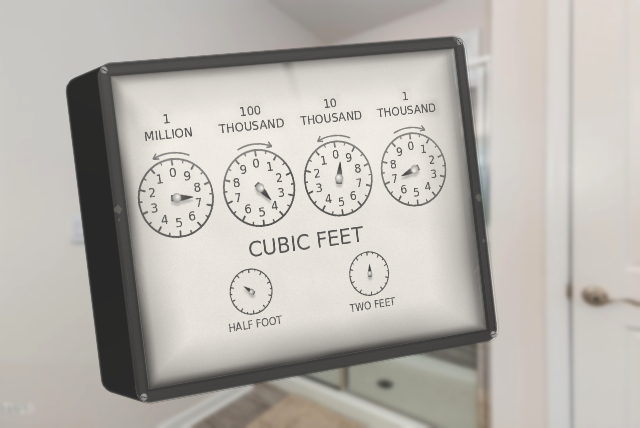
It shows 739700 (ft³)
